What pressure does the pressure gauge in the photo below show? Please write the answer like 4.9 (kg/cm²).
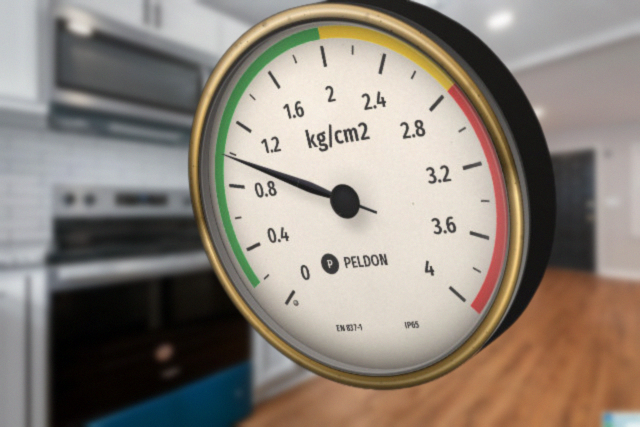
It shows 1 (kg/cm²)
